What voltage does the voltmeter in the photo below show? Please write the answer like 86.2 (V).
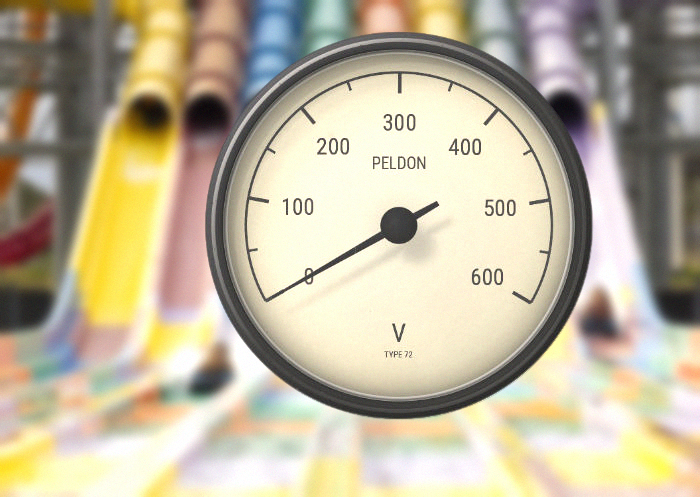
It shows 0 (V)
